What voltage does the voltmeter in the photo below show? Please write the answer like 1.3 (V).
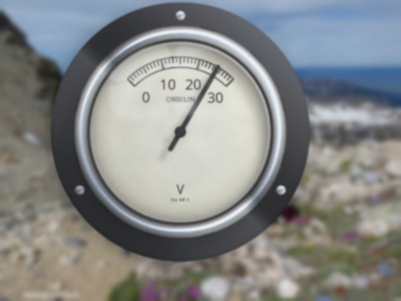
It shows 25 (V)
